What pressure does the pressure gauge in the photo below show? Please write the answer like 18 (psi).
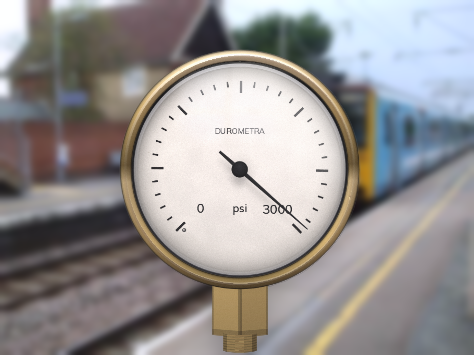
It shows 2950 (psi)
